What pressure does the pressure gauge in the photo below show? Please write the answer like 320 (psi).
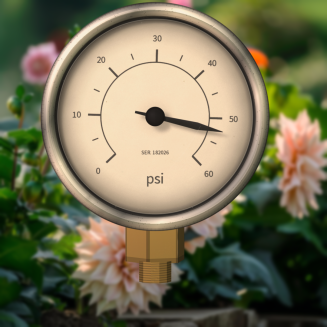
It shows 52.5 (psi)
